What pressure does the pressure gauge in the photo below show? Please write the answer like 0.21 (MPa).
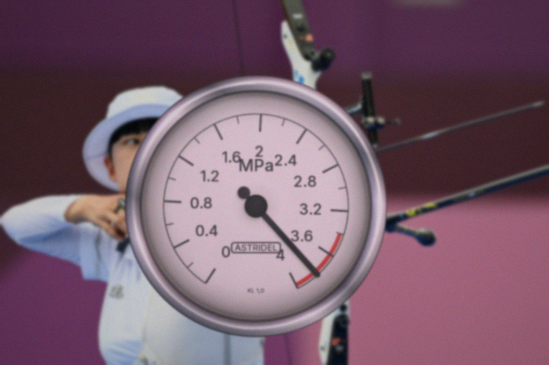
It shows 3.8 (MPa)
